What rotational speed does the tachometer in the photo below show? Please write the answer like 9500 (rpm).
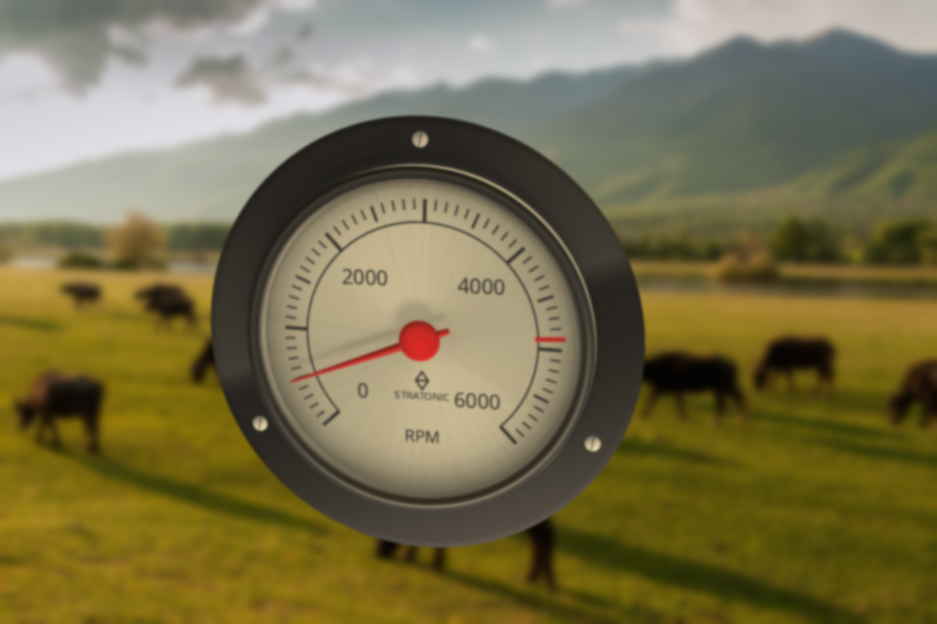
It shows 500 (rpm)
